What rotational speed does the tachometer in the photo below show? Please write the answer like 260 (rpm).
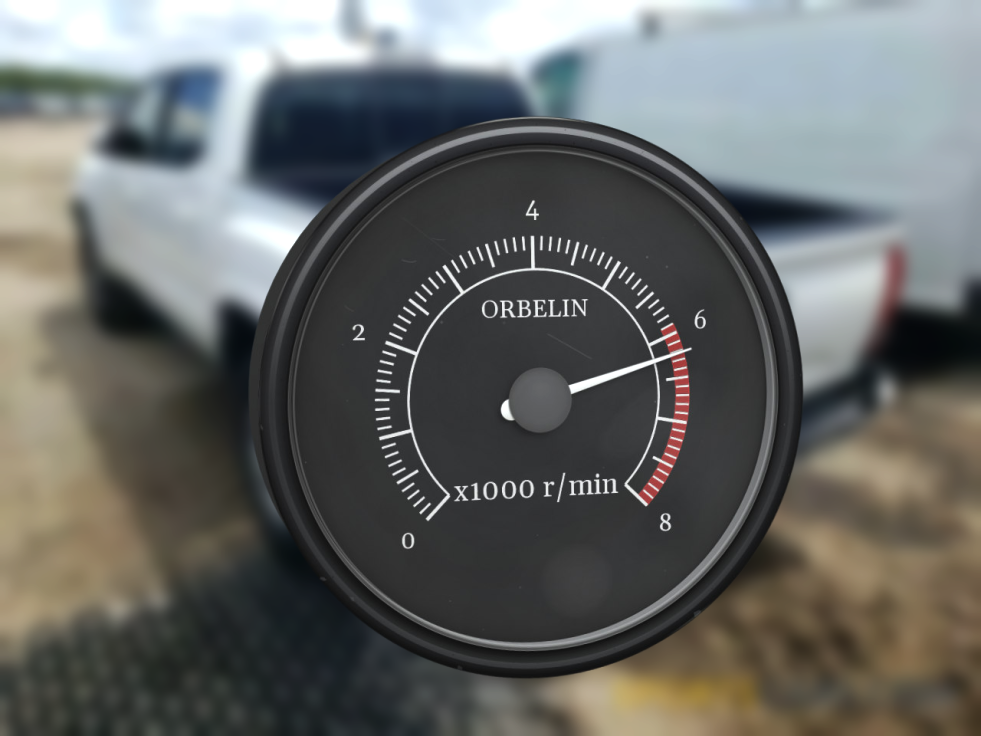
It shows 6200 (rpm)
